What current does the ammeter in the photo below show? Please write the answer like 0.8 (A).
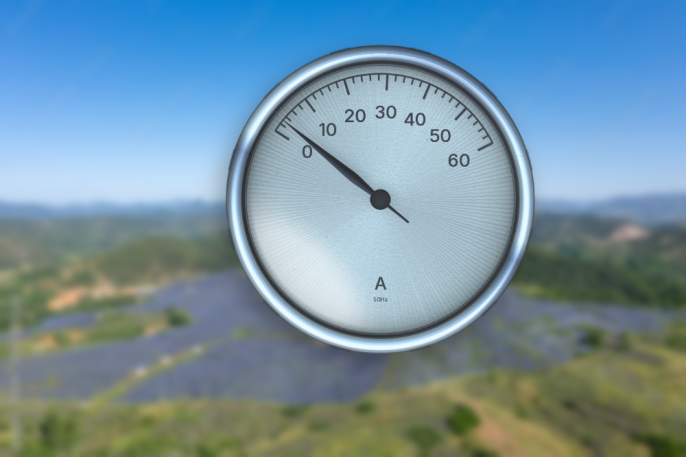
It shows 3 (A)
